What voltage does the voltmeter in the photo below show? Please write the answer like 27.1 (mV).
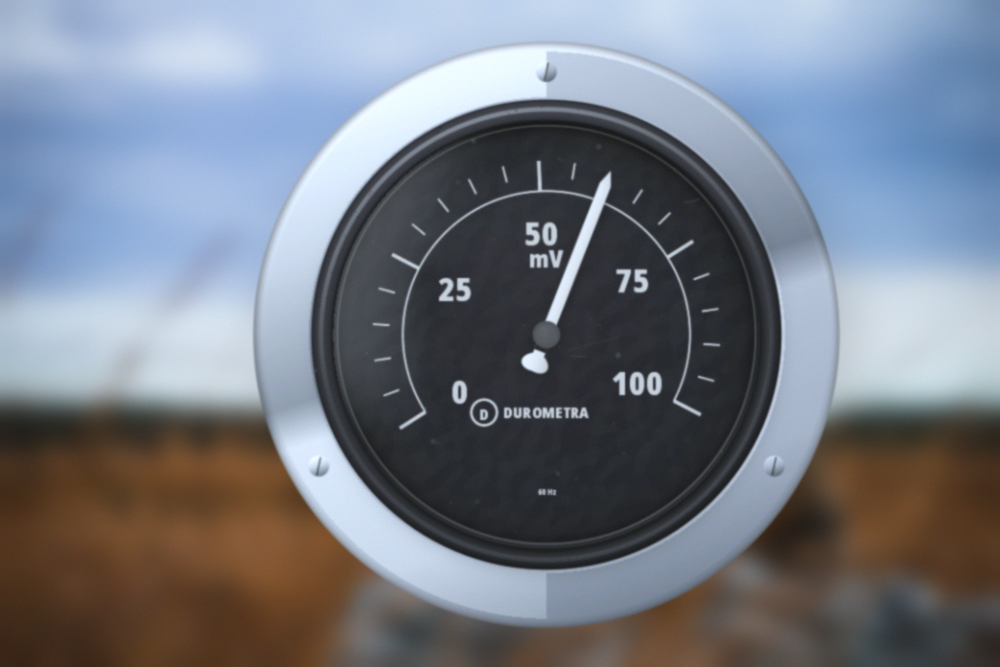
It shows 60 (mV)
